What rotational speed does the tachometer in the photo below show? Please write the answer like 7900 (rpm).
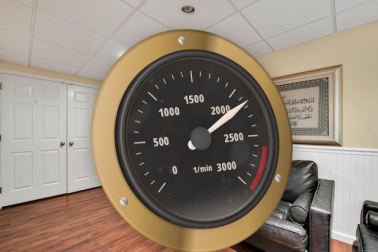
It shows 2150 (rpm)
